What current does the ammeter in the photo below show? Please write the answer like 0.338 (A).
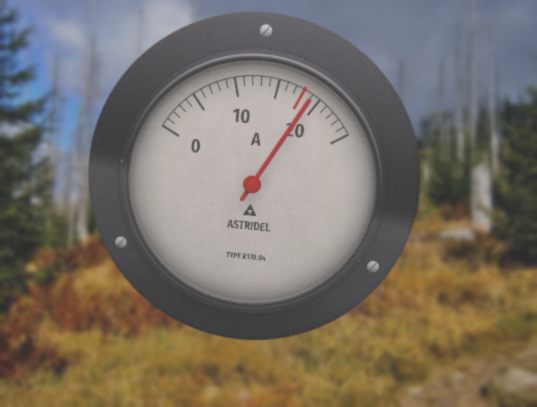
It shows 19 (A)
